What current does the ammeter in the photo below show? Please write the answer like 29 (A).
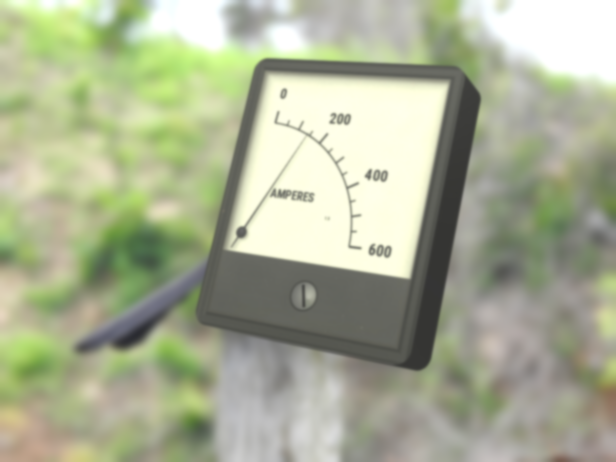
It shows 150 (A)
